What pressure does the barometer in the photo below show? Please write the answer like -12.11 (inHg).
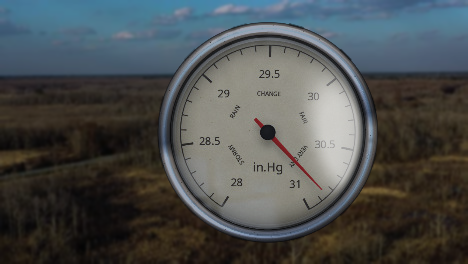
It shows 30.85 (inHg)
